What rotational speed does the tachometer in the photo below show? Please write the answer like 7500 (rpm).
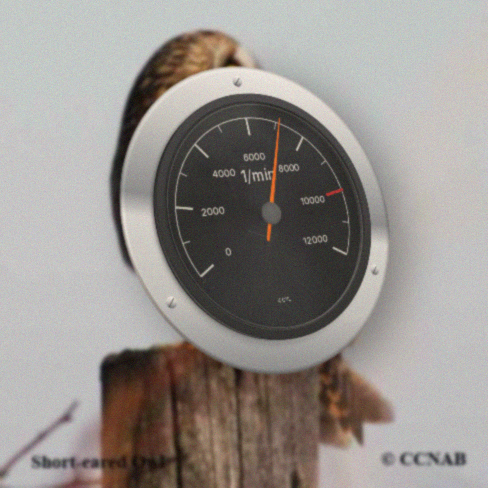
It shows 7000 (rpm)
